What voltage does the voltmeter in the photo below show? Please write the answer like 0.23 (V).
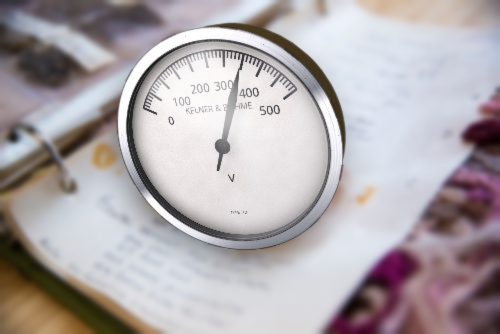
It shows 350 (V)
